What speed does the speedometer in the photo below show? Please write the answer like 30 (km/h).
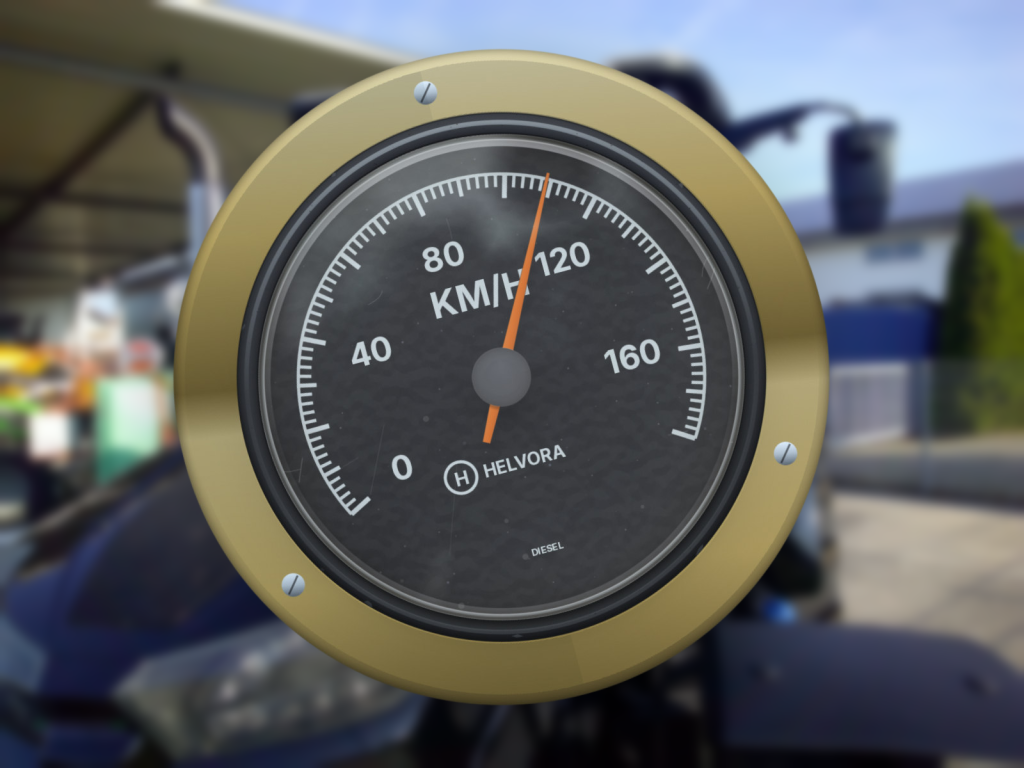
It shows 109 (km/h)
